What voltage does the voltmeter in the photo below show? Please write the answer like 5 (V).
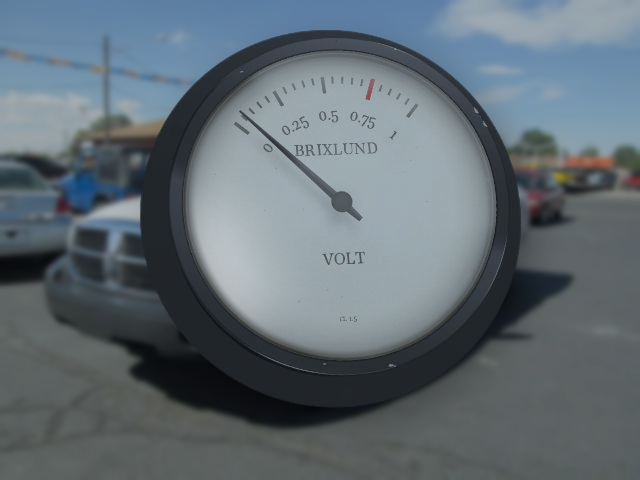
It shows 0.05 (V)
